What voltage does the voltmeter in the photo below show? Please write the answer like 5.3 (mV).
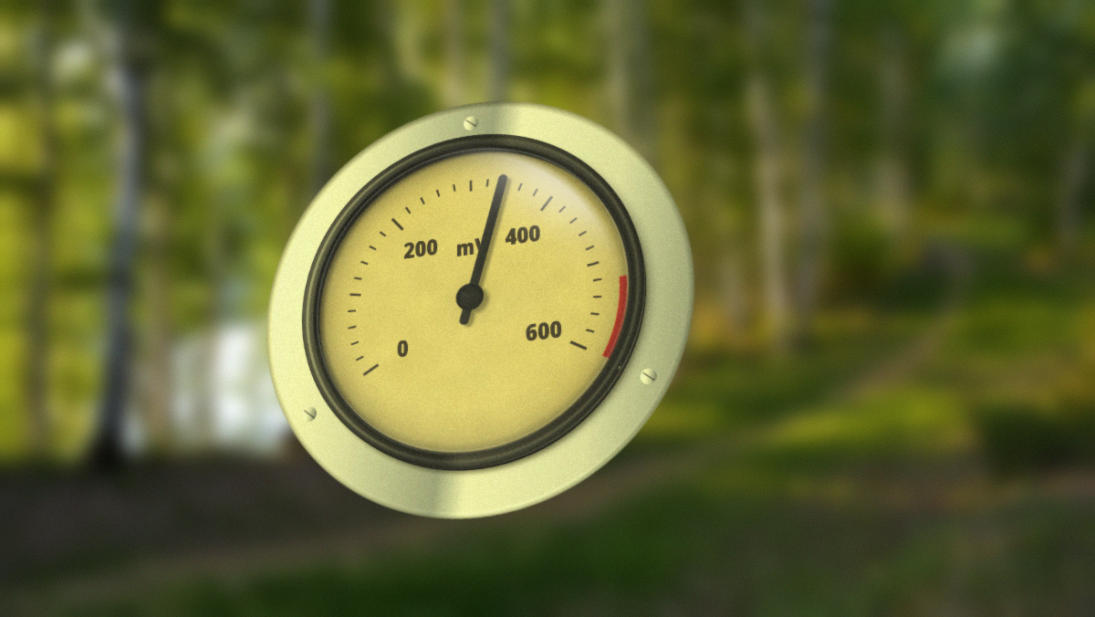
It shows 340 (mV)
